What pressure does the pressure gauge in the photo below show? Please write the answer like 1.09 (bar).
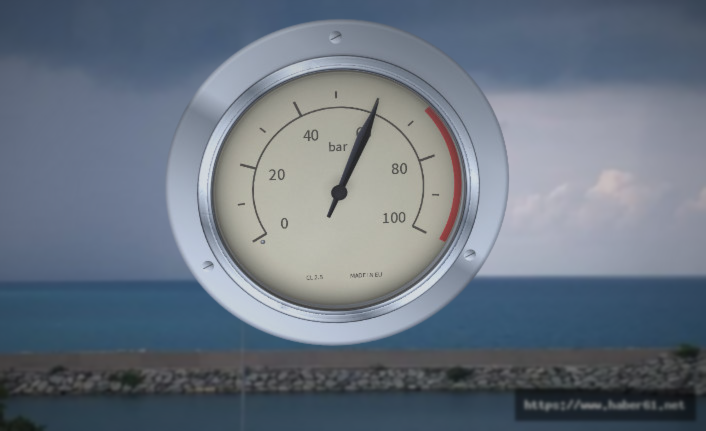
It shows 60 (bar)
